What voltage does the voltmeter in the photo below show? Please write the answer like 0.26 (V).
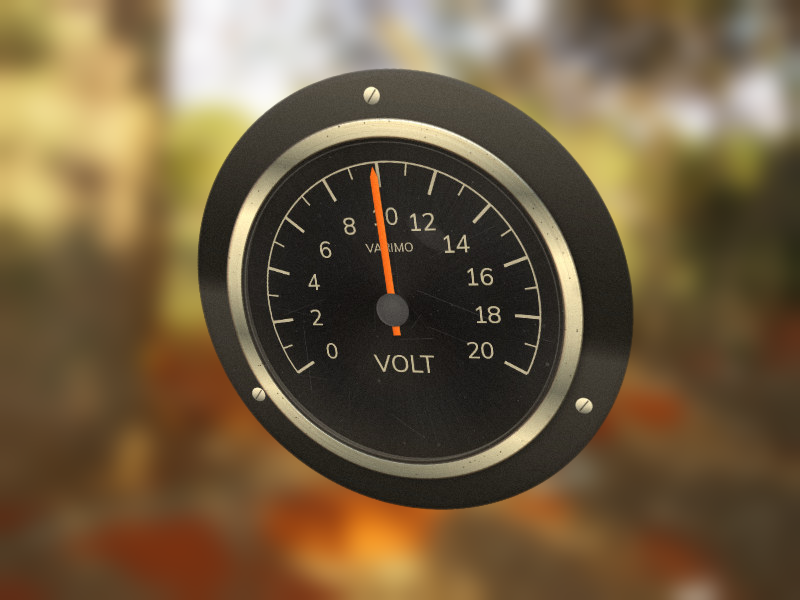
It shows 10 (V)
